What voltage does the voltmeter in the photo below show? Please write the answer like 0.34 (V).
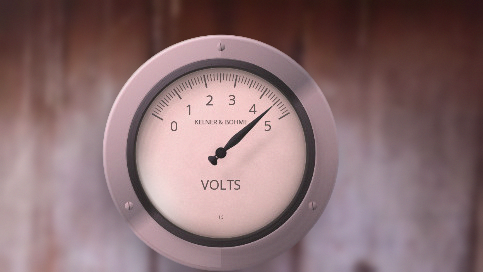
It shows 4.5 (V)
